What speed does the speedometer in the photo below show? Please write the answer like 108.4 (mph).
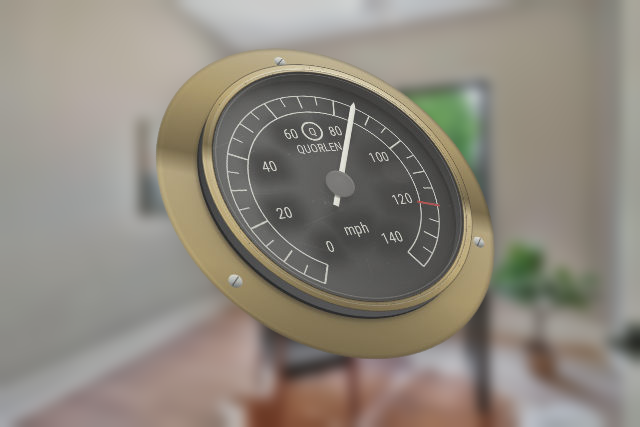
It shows 85 (mph)
